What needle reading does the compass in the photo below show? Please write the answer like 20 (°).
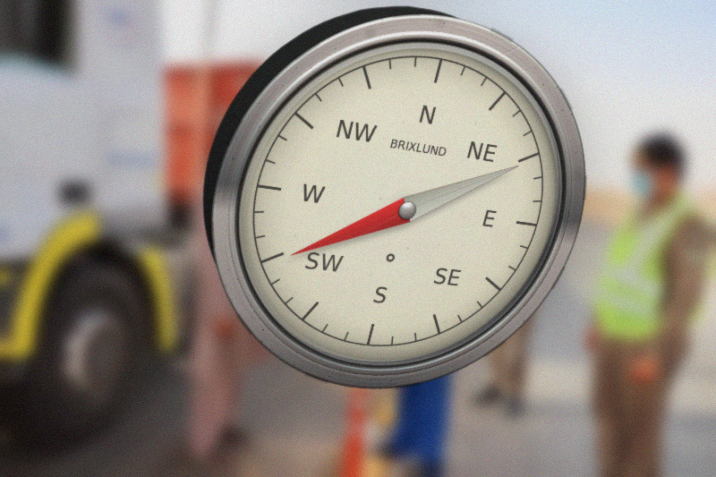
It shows 240 (°)
